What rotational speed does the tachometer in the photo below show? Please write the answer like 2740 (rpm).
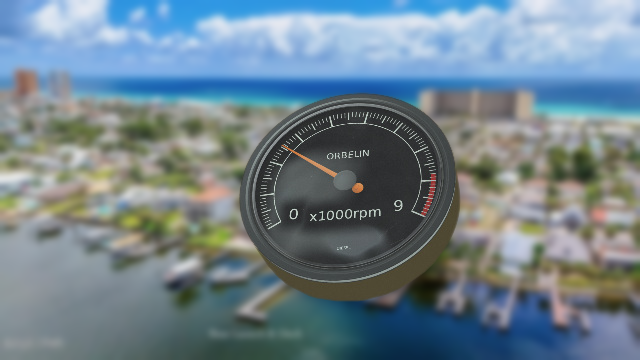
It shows 2500 (rpm)
